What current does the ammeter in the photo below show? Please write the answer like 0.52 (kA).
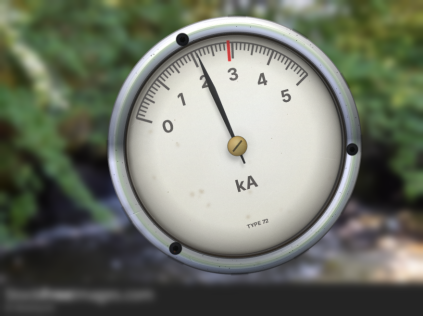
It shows 2.1 (kA)
